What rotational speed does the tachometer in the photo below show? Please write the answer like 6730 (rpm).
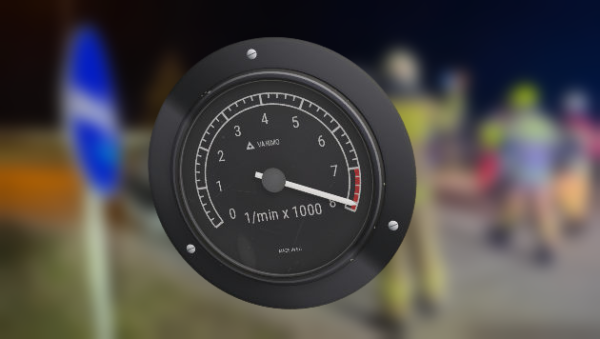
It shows 7800 (rpm)
